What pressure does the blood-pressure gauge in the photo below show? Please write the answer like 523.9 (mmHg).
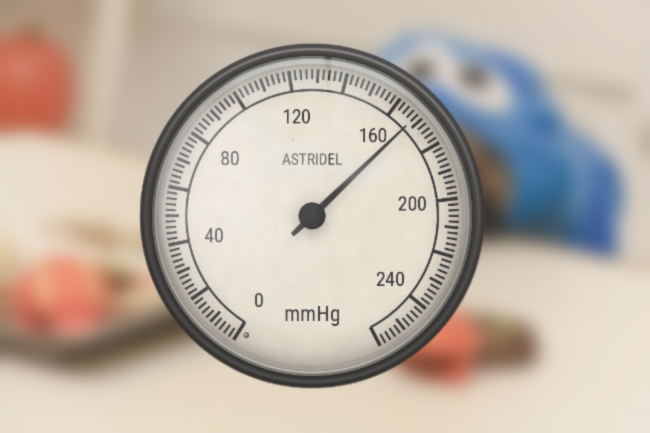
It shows 168 (mmHg)
